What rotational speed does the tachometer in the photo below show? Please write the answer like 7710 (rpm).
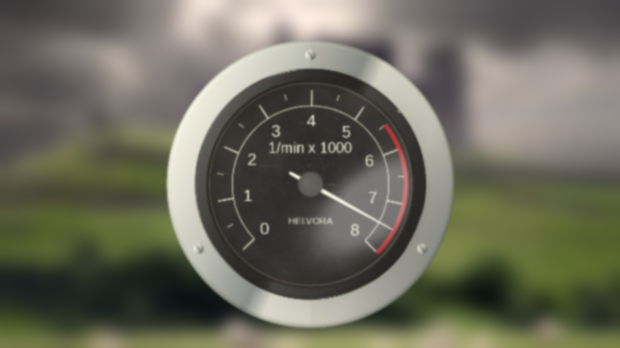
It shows 7500 (rpm)
